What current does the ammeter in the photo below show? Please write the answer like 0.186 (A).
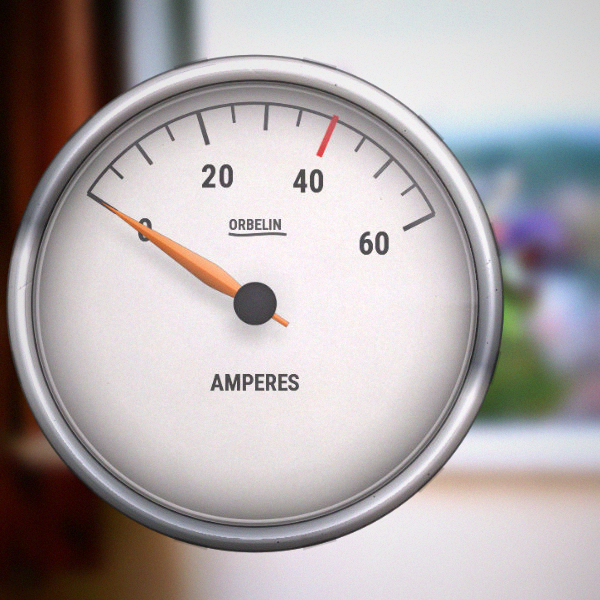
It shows 0 (A)
